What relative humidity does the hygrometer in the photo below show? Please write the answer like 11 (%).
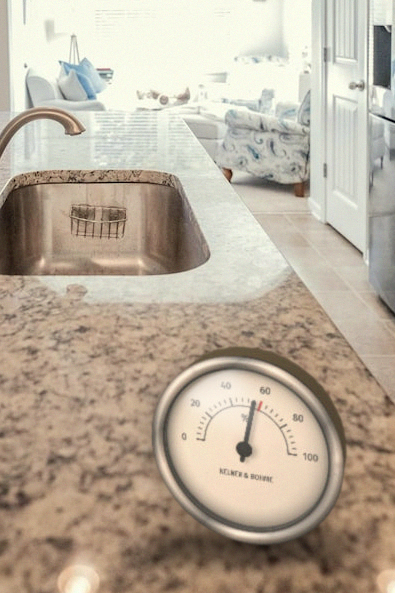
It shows 56 (%)
